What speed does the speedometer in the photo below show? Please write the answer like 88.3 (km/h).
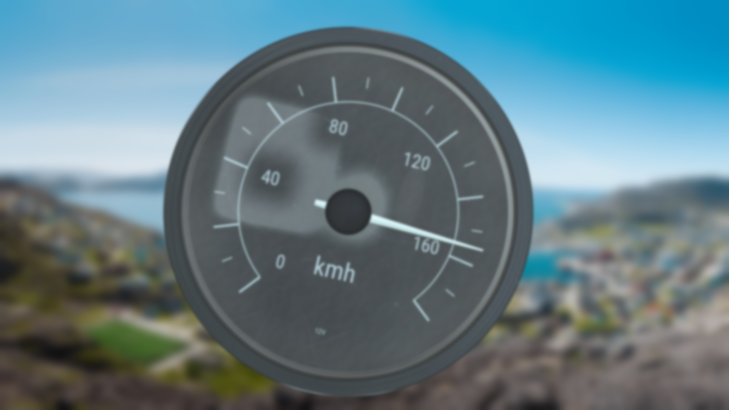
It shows 155 (km/h)
